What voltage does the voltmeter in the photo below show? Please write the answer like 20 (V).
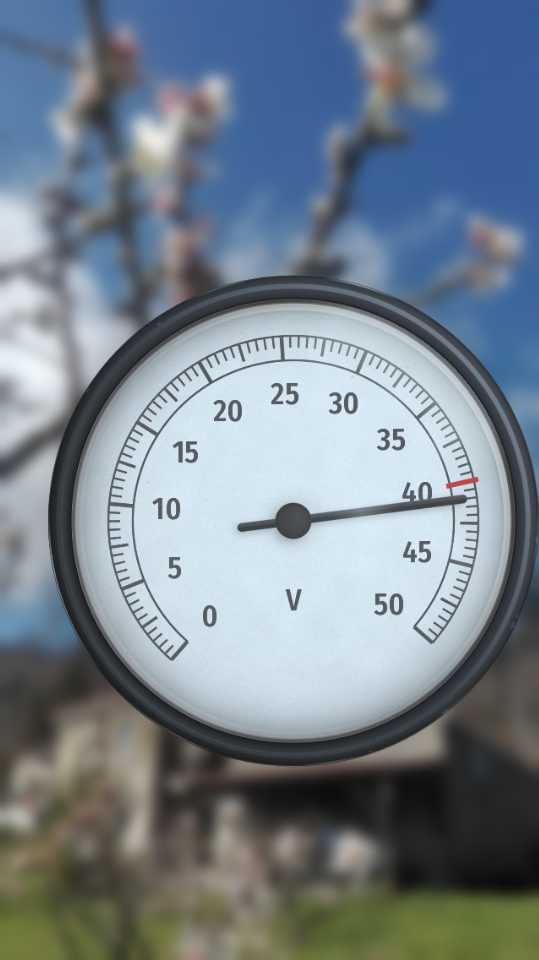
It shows 41 (V)
